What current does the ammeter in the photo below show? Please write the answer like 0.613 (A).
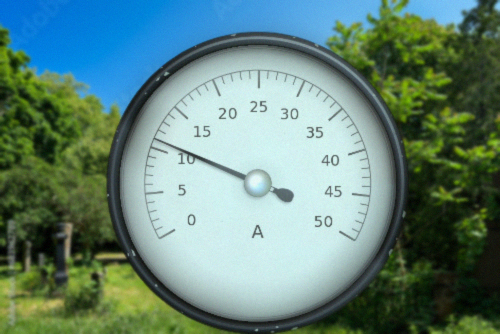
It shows 11 (A)
